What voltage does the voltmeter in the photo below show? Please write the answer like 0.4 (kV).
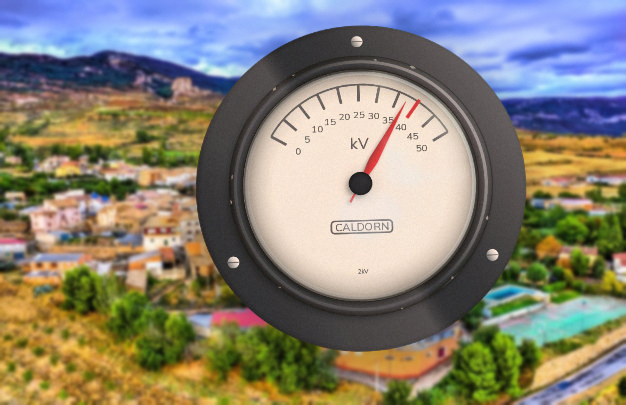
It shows 37.5 (kV)
